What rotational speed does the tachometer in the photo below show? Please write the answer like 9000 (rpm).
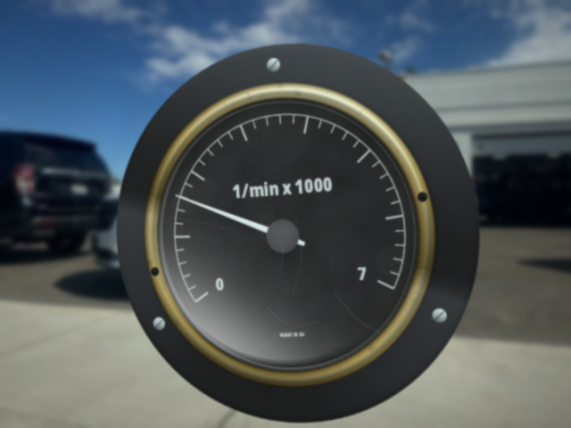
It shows 1600 (rpm)
